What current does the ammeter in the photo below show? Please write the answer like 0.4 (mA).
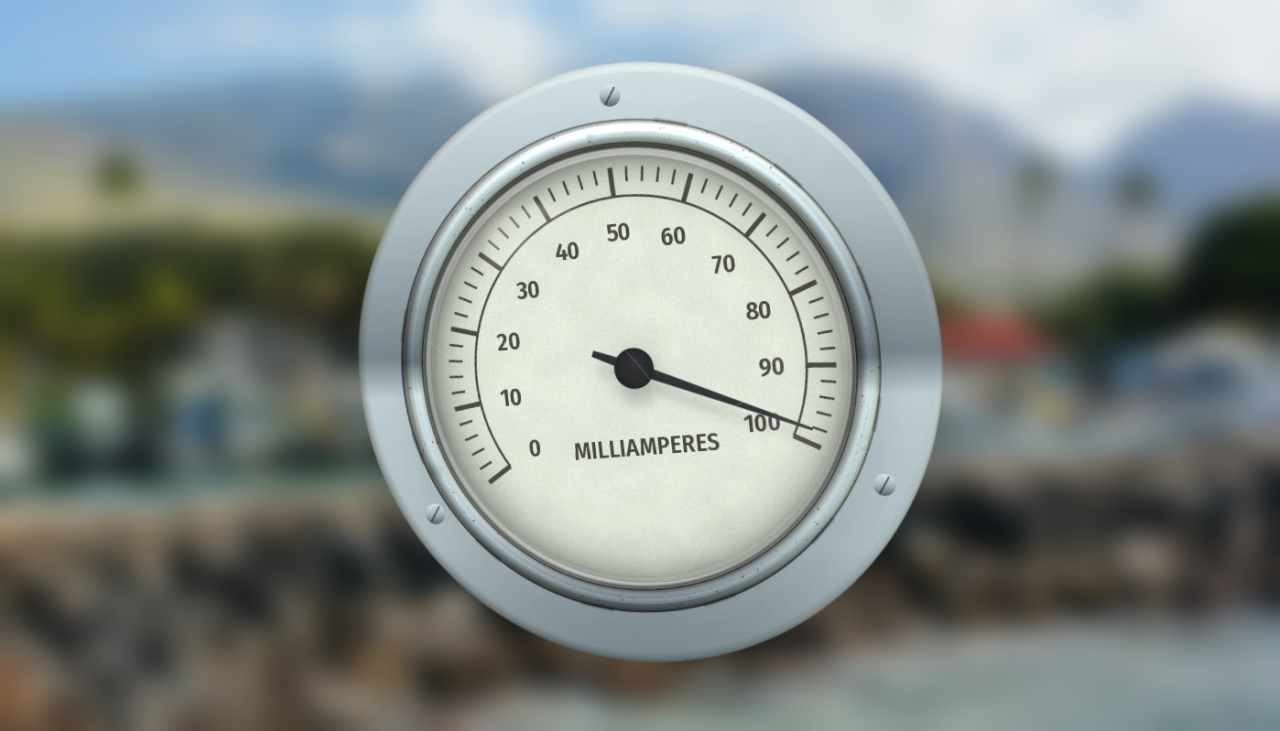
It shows 98 (mA)
